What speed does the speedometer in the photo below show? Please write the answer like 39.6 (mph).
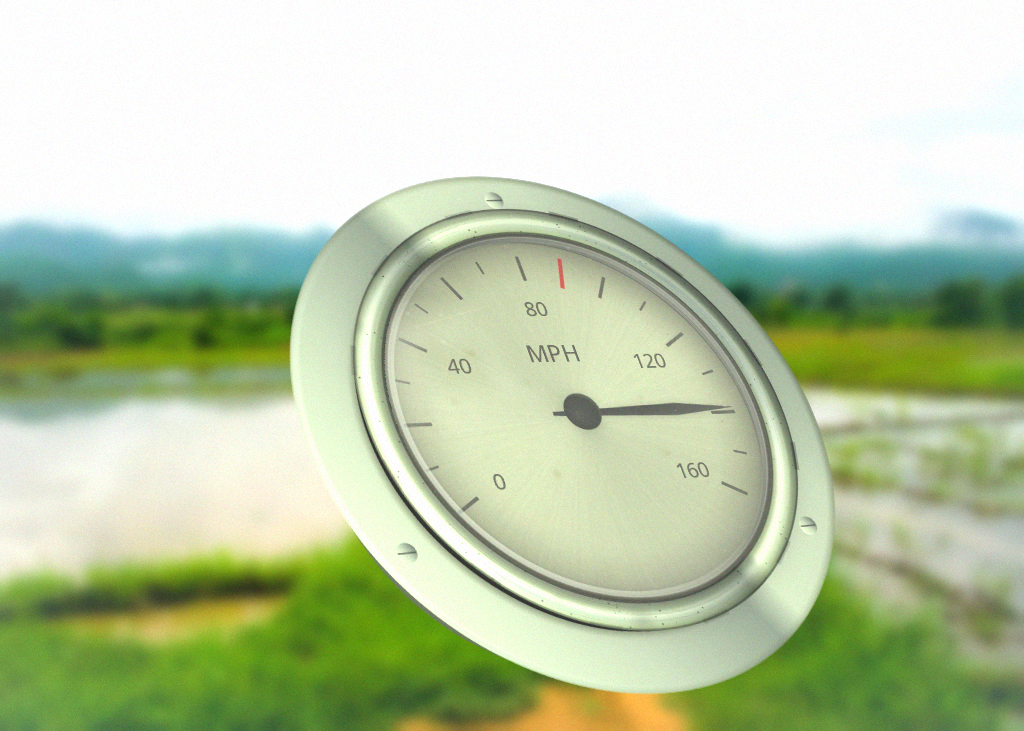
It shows 140 (mph)
